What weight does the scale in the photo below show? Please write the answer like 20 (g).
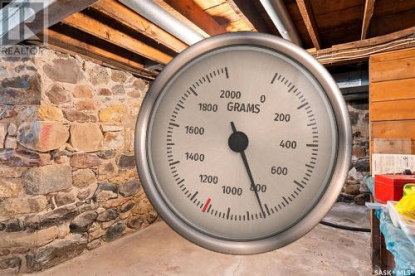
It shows 820 (g)
